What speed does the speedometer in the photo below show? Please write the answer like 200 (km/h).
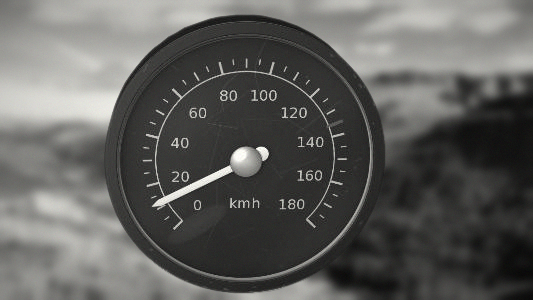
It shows 12.5 (km/h)
